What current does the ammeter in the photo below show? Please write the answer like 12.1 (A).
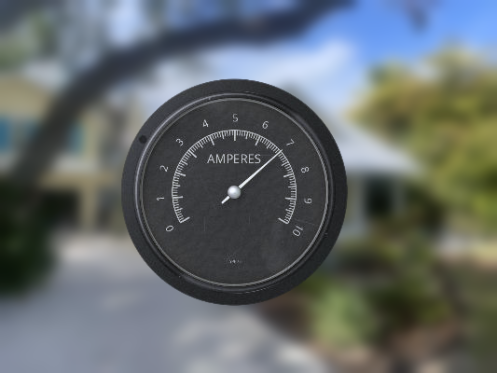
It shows 7 (A)
